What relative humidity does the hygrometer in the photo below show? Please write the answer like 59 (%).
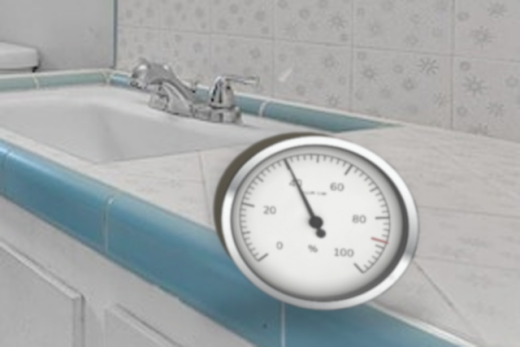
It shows 40 (%)
